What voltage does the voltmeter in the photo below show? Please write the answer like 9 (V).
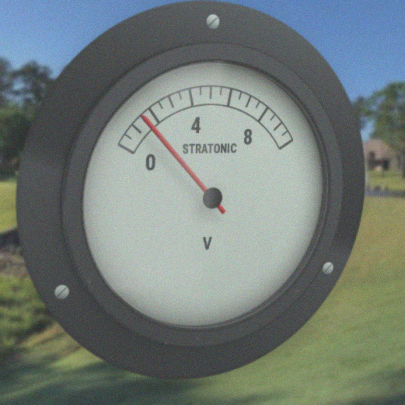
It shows 1.5 (V)
